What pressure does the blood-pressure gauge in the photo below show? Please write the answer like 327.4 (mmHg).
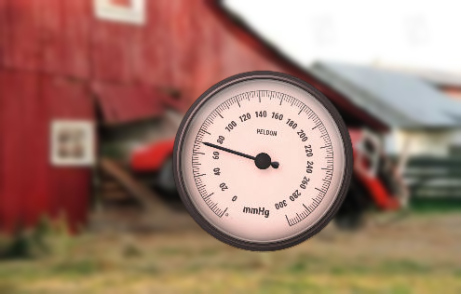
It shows 70 (mmHg)
